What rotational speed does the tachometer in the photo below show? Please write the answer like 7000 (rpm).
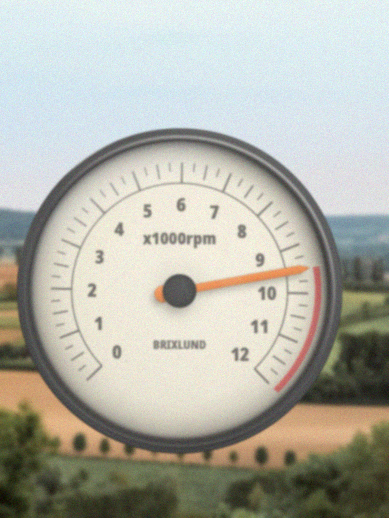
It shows 9500 (rpm)
